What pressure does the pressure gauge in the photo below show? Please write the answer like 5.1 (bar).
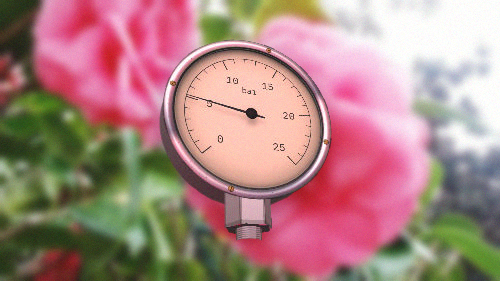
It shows 5 (bar)
